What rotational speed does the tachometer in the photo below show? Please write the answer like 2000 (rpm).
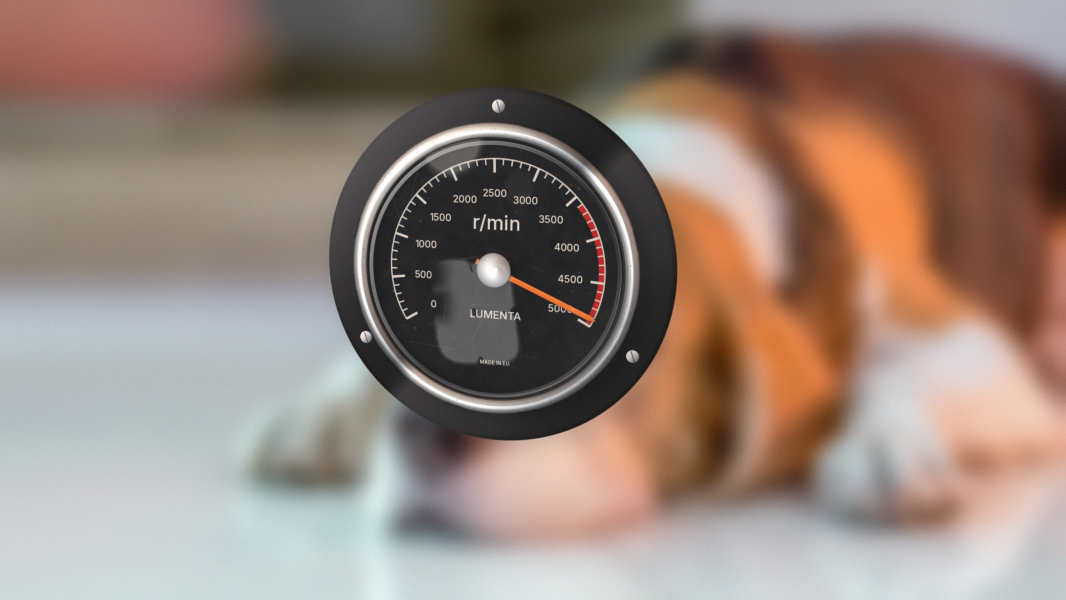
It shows 4900 (rpm)
